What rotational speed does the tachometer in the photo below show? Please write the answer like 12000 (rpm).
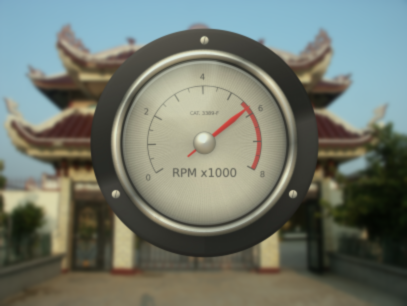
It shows 5750 (rpm)
